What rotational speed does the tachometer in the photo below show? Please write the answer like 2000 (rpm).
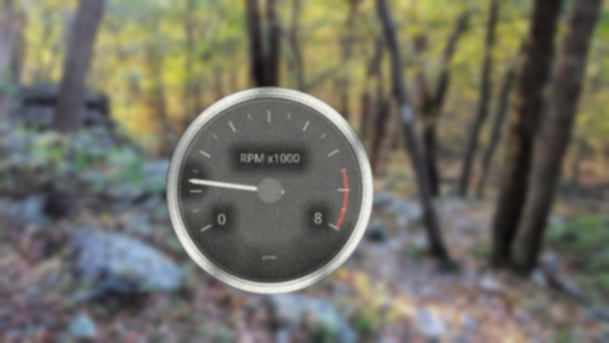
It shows 1250 (rpm)
